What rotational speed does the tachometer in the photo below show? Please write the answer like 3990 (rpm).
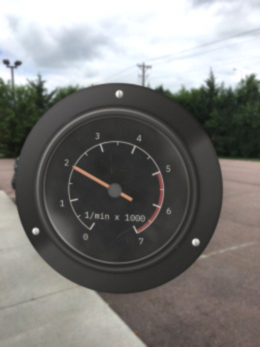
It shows 2000 (rpm)
